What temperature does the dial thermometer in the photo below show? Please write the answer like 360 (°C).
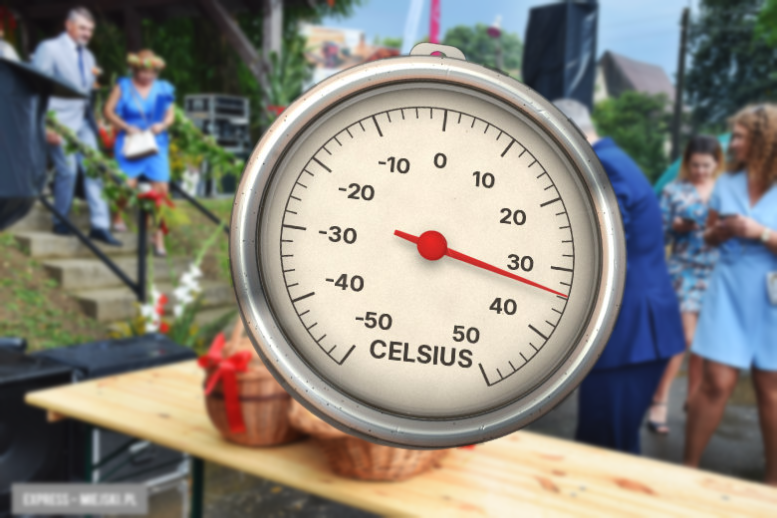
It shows 34 (°C)
